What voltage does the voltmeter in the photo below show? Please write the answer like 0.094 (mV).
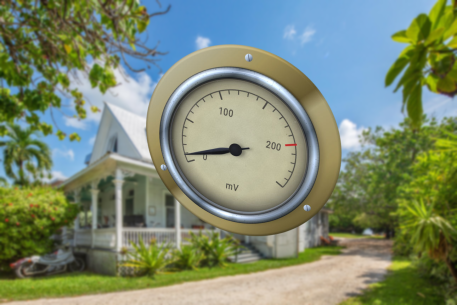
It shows 10 (mV)
